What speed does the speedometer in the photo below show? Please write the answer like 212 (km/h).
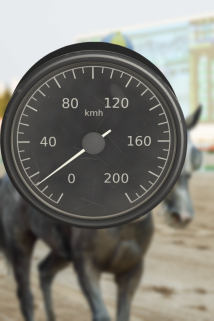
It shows 15 (km/h)
